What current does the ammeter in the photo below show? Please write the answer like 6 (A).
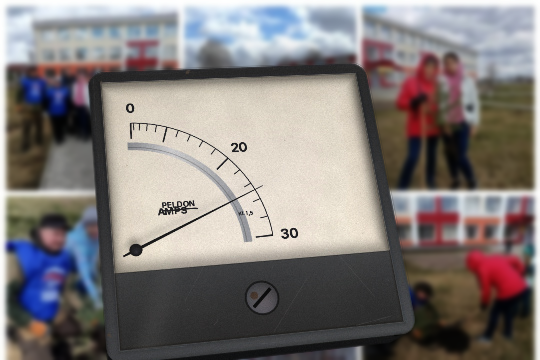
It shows 25 (A)
